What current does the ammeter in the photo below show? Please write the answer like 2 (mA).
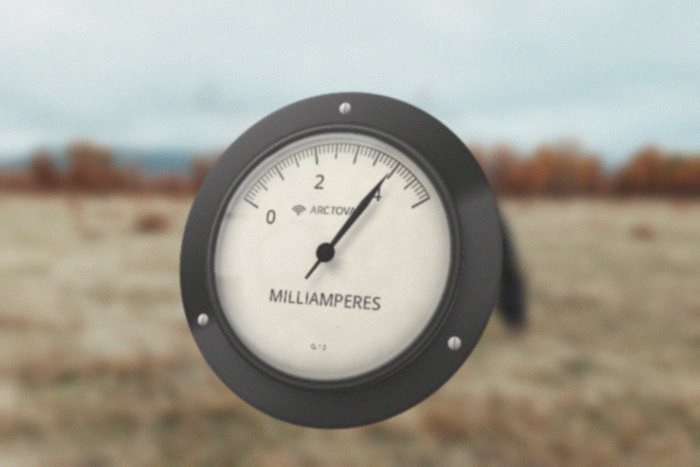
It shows 4 (mA)
